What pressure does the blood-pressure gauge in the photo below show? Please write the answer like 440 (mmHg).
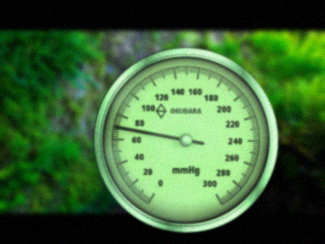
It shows 70 (mmHg)
